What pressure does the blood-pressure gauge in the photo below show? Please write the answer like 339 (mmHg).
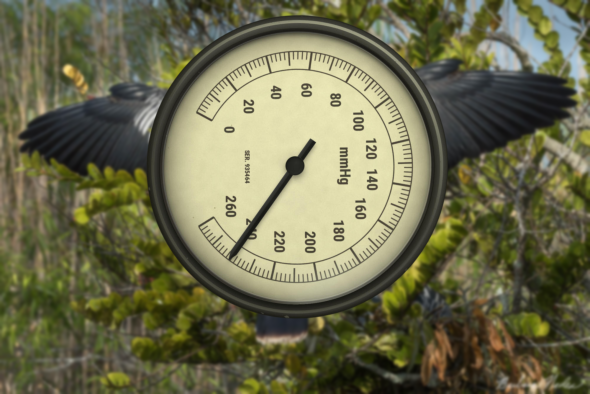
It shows 240 (mmHg)
